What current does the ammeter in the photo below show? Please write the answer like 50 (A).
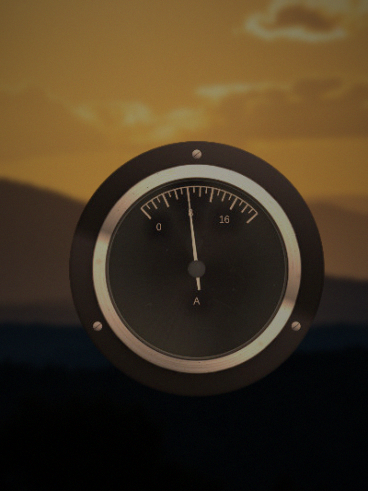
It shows 8 (A)
